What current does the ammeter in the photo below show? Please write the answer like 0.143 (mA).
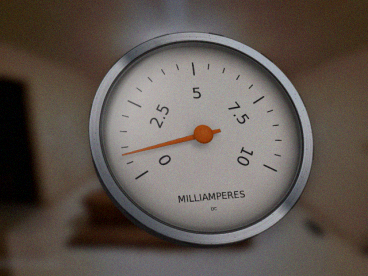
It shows 0.75 (mA)
